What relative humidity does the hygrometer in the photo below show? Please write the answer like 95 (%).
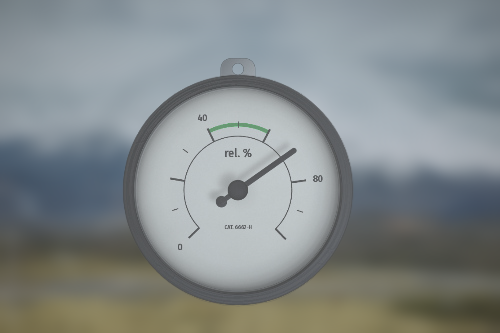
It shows 70 (%)
